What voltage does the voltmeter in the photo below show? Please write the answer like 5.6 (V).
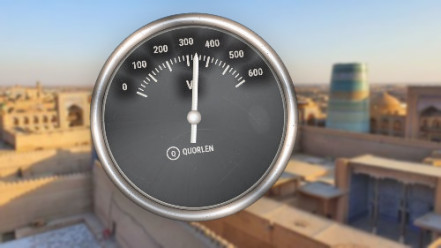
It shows 340 (V)
